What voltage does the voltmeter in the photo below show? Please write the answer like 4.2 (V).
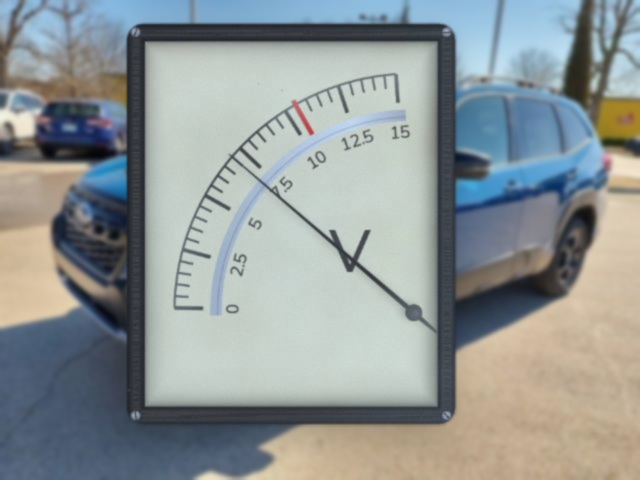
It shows 7 (V)
